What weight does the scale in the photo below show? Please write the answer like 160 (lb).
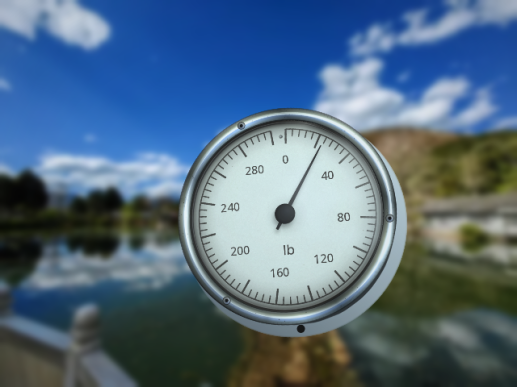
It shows 24 (lb)
